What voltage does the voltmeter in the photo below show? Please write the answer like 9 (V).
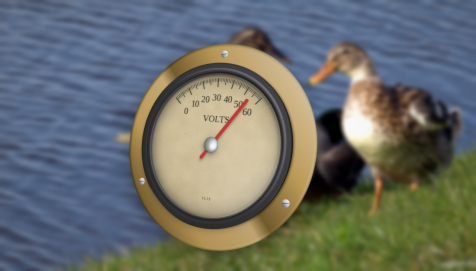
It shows 55 (V)
